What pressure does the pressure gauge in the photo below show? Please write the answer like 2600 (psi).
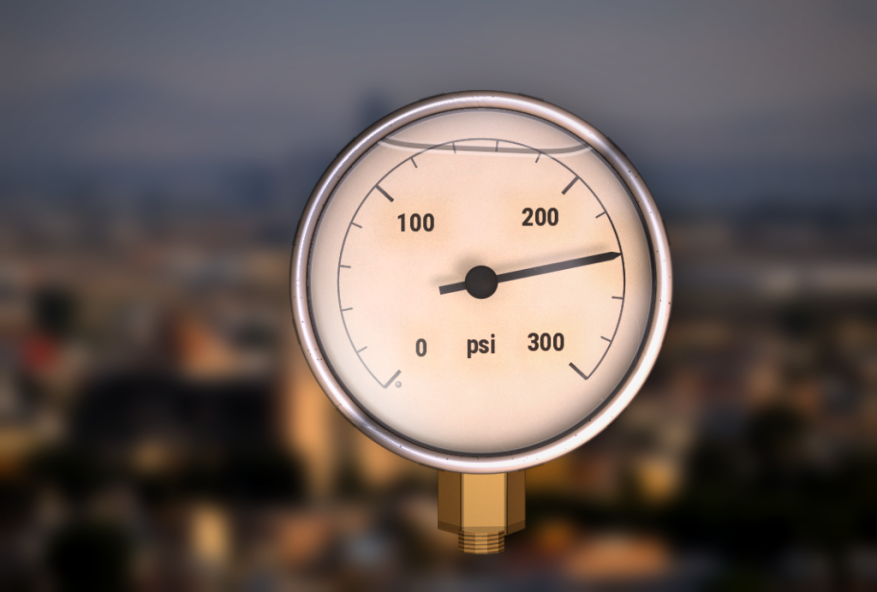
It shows 240 (psi)
